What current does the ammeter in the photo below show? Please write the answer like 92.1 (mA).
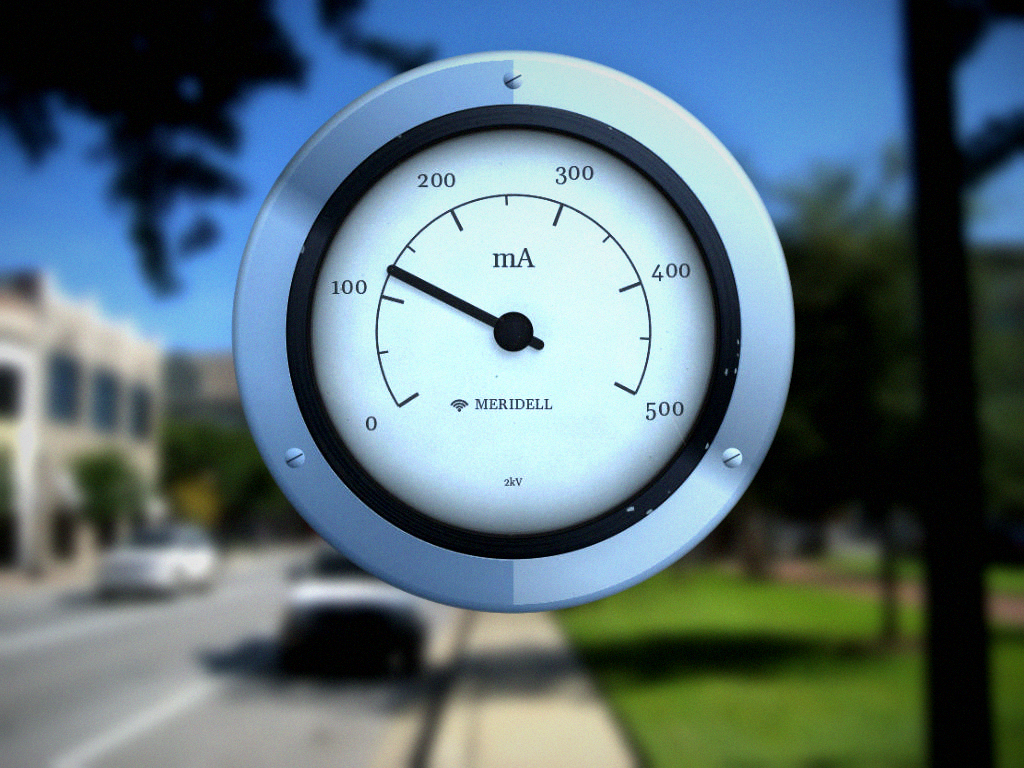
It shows 125 (mA)
